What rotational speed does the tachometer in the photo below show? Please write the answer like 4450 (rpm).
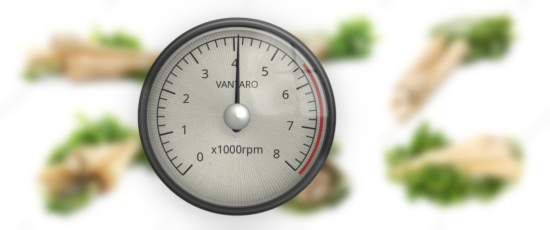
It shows 4100 (rpm)
